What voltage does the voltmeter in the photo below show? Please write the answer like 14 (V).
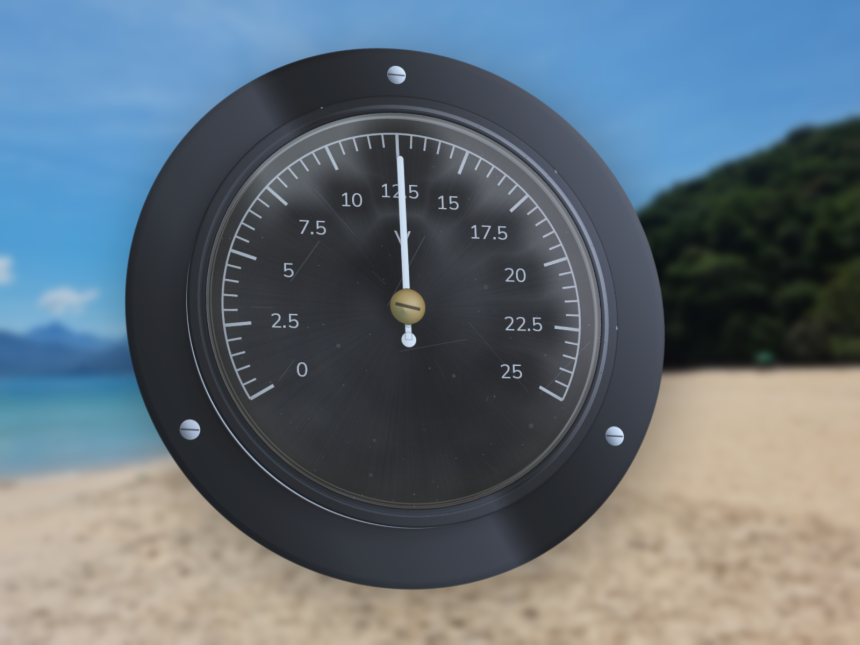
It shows 12.5 (V)
